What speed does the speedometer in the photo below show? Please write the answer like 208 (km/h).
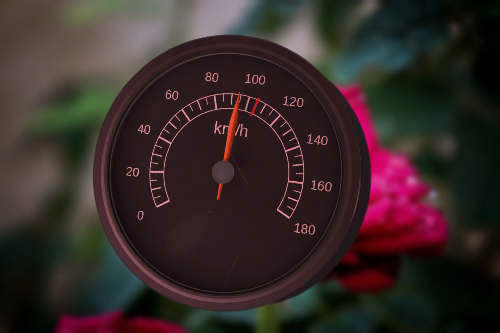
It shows 95 (km/h)
